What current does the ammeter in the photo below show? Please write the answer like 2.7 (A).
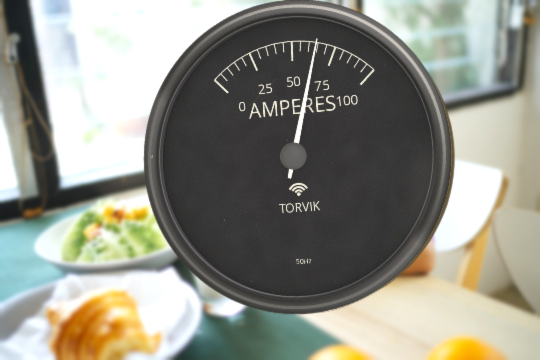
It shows 65 (A)
